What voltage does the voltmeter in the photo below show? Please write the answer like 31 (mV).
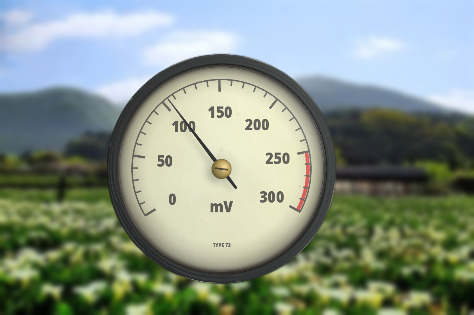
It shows 105 (mV)
